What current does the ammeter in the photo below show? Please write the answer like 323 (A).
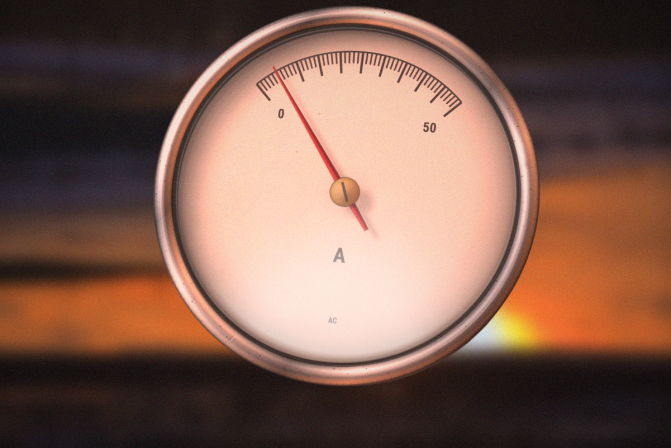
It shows 5 (A)
